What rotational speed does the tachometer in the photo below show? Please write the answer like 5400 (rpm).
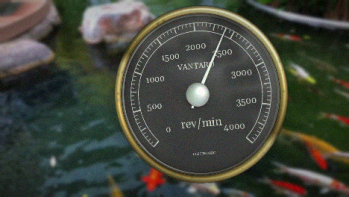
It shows 2400 (rpm)
